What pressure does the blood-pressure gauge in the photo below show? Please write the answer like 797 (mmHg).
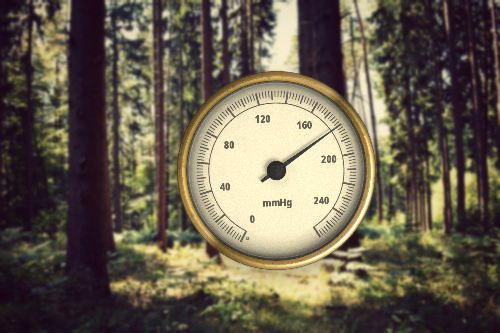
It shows 180 (mmHg)
